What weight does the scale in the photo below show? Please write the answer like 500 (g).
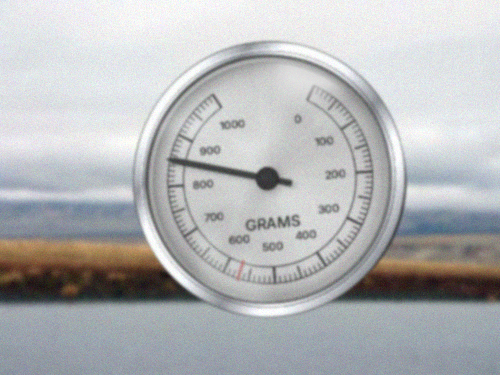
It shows 850 (g)
